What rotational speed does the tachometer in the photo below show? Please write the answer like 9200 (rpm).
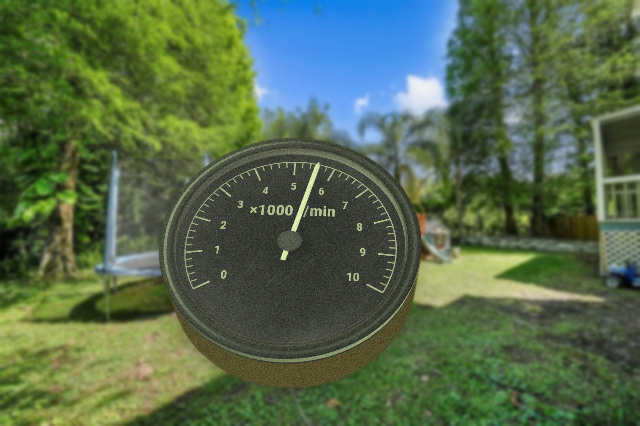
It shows 5600 (rpm)
